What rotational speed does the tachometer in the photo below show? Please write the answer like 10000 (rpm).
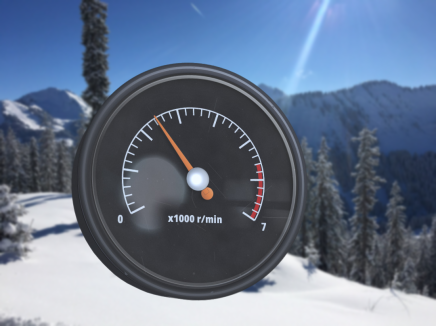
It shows 2400 (rpm)
